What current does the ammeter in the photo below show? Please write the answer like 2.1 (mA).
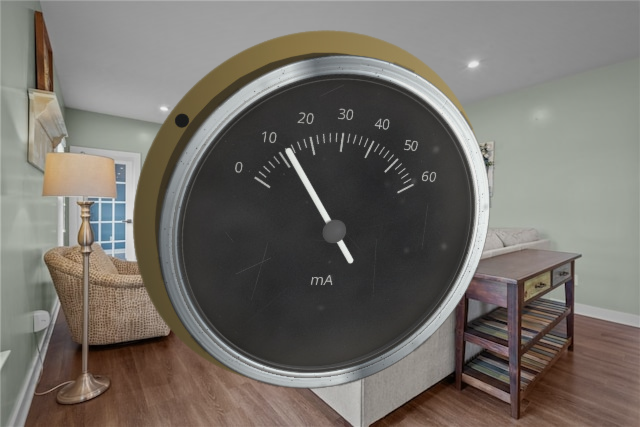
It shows 12 (mA)
